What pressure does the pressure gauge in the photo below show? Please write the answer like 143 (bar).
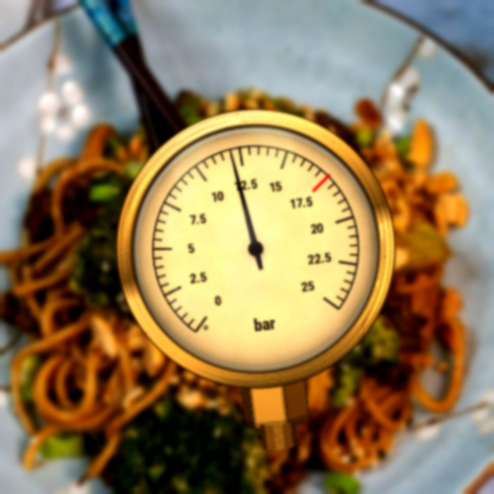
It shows 12 (bar)
